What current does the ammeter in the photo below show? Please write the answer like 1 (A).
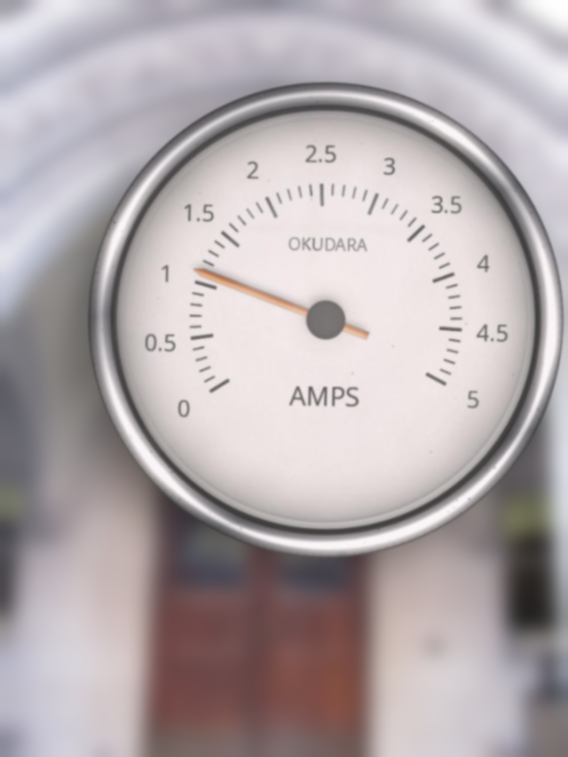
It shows 1.1 (A)
